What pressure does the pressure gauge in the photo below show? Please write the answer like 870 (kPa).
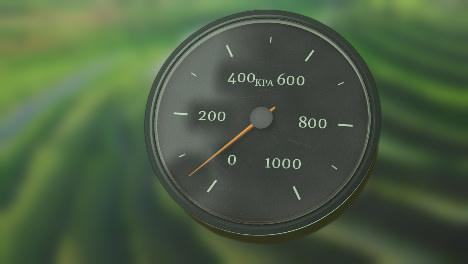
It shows 50 (kPa)
